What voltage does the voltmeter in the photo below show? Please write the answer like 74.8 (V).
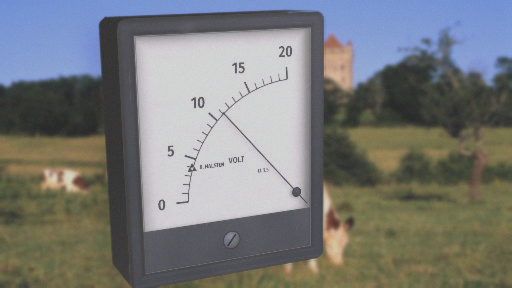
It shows 11 (V)
